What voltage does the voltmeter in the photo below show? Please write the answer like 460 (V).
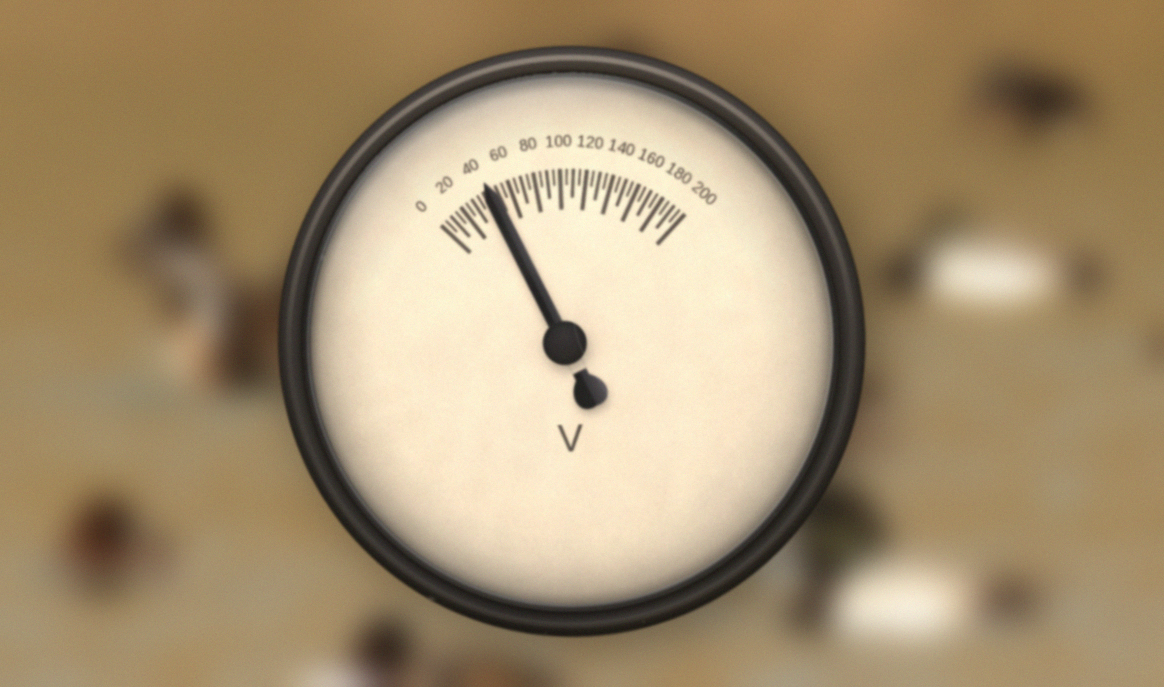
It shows 45 (V)
